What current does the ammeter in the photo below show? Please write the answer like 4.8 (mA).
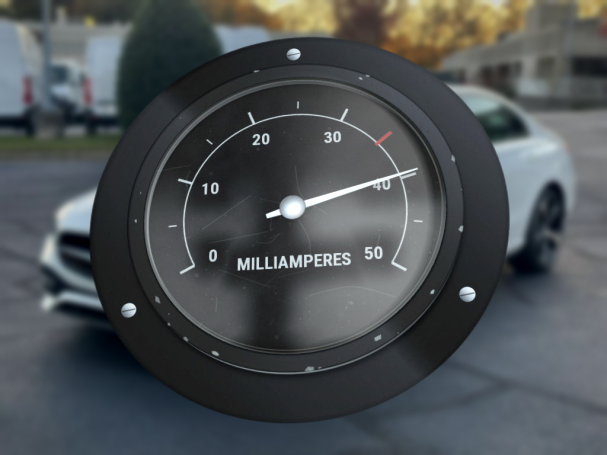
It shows 40 (mA)
